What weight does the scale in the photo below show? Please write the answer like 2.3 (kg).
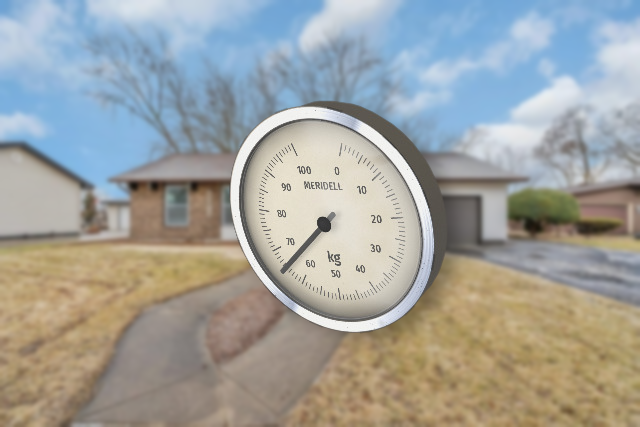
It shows 65 (kg)
